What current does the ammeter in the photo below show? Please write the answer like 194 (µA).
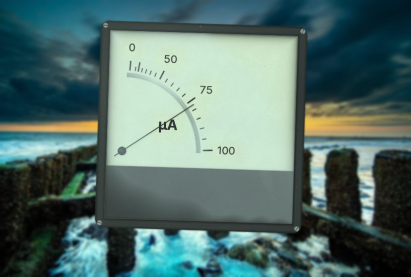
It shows 77.5 (µA)
